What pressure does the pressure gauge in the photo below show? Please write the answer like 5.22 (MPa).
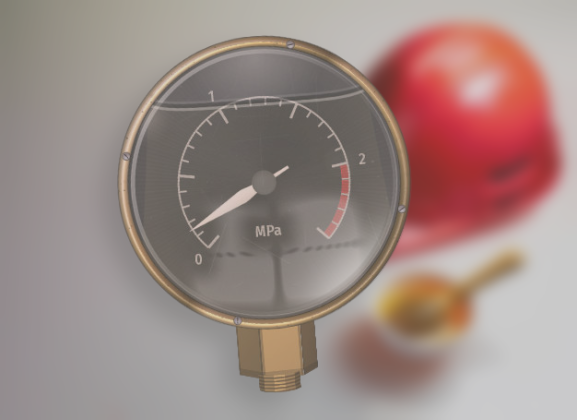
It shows 0.15 (MPa)
